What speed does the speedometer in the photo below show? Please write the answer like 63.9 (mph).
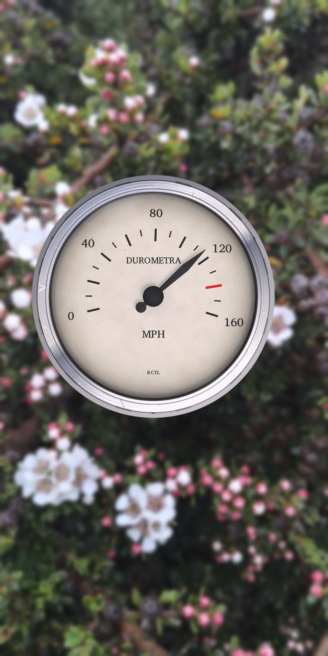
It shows 115 (mph)
